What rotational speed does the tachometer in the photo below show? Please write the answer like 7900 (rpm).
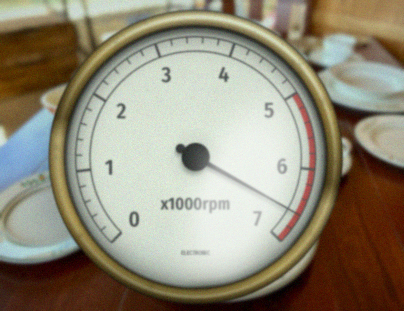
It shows 6600 (rpm)
